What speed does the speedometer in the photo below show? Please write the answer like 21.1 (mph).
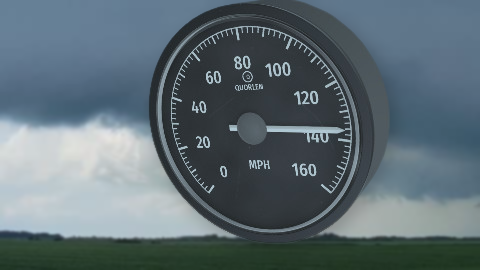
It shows 136 (mph)
